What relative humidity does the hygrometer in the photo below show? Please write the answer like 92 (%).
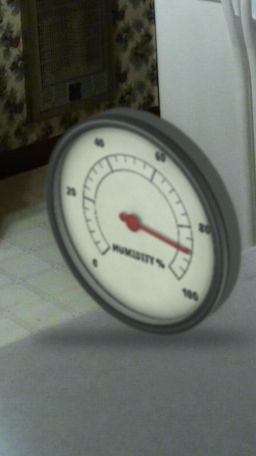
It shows 88 (%)
